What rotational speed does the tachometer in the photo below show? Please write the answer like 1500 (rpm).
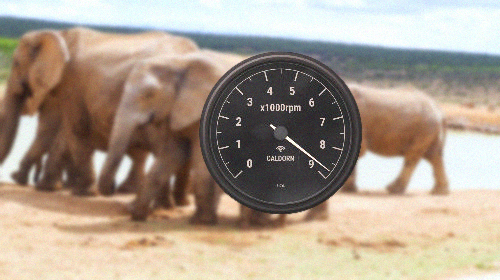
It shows 8750 (rpm)
